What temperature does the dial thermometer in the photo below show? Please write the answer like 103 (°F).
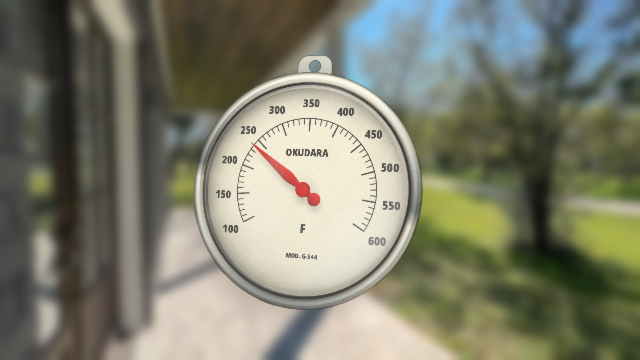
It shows 240 (°F)
